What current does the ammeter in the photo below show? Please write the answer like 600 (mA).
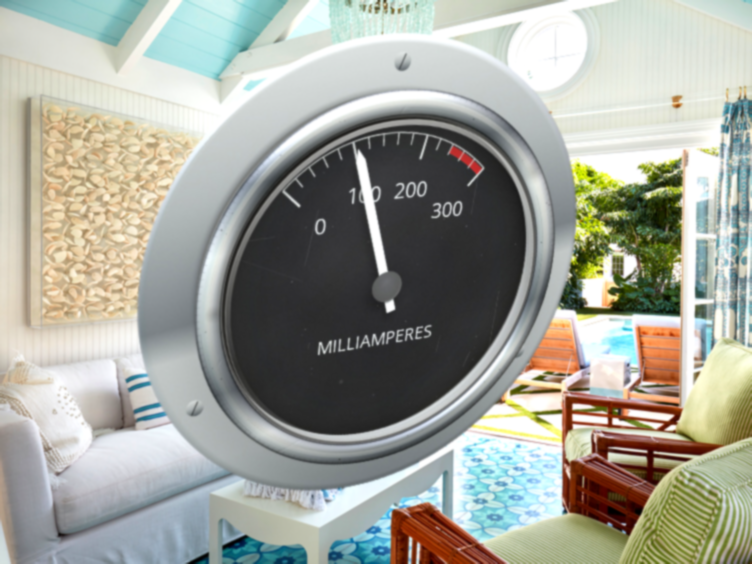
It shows 100 (mA)
